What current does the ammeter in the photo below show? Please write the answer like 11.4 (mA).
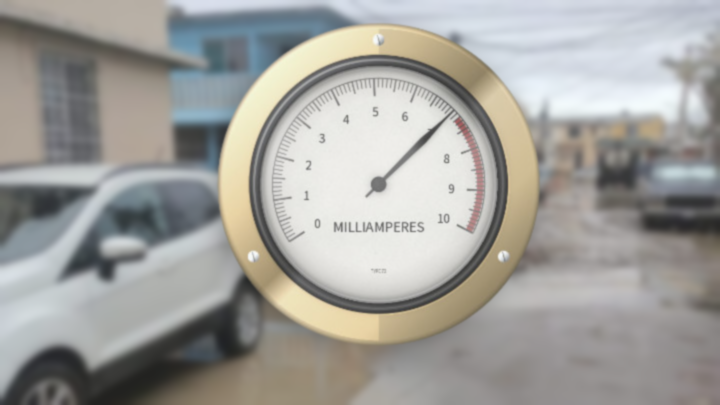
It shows 7 (mA)
